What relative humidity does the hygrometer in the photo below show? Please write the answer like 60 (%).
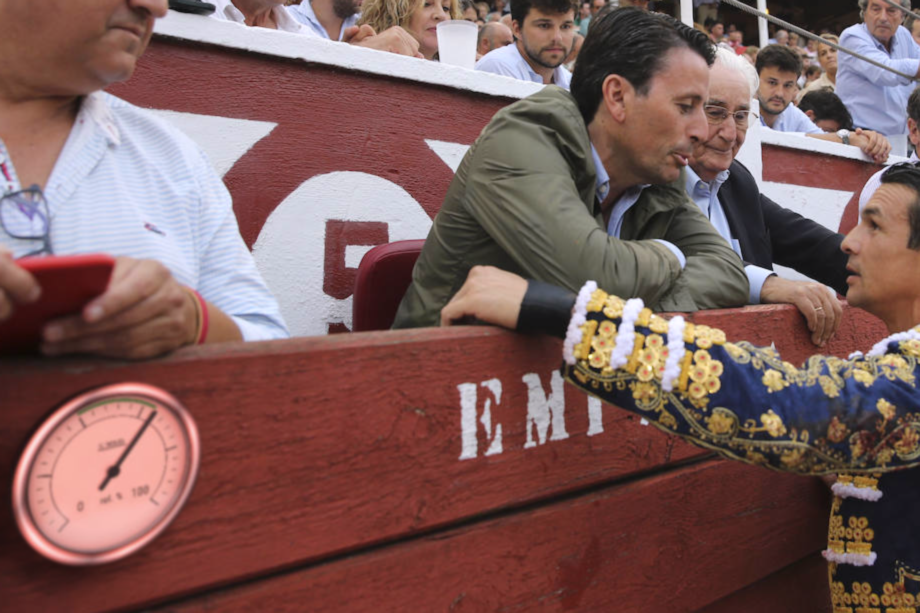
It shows 64 (%)
